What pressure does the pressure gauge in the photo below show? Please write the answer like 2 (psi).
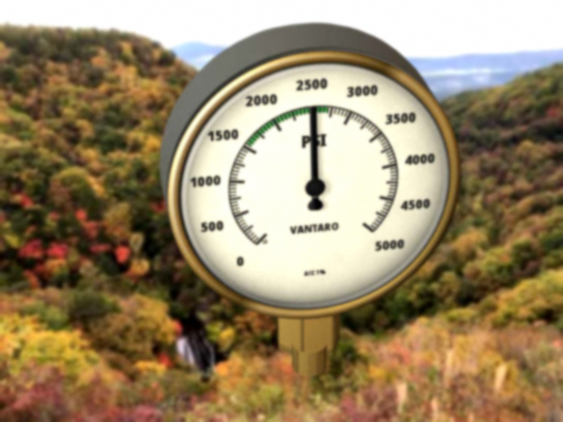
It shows 2500 (psi)
